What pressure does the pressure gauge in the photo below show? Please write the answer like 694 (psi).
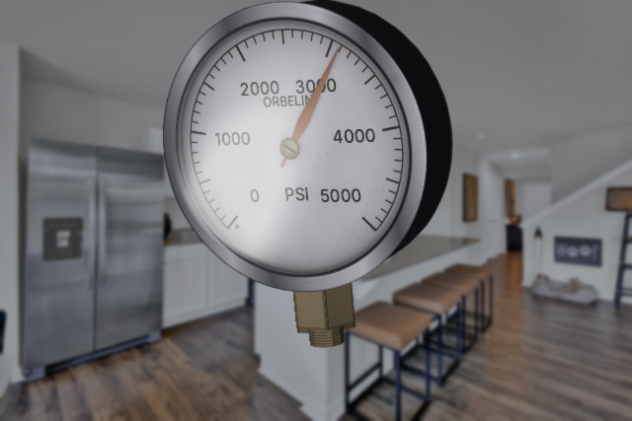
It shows 3100 (psi)
